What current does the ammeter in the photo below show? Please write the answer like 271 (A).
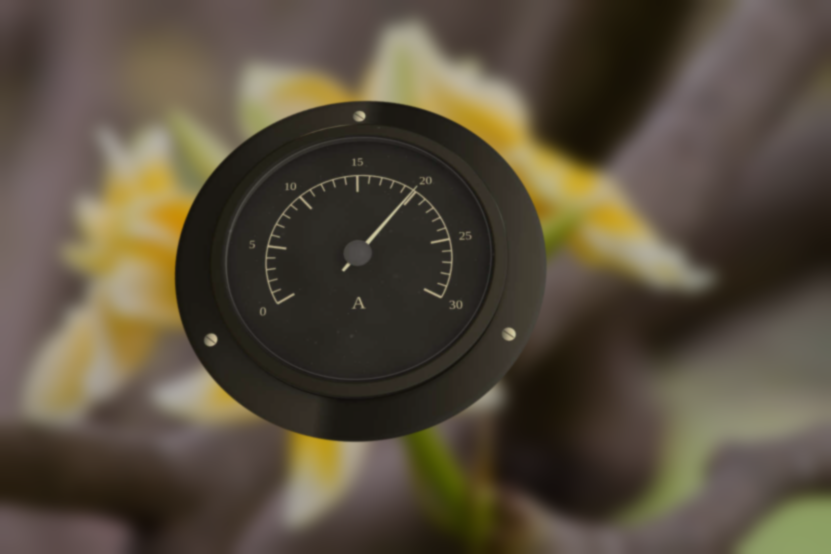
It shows 20 (A)
